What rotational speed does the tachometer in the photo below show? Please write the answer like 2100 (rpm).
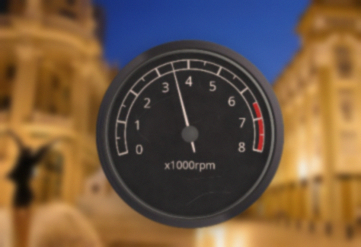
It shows 3500 (rpm)
